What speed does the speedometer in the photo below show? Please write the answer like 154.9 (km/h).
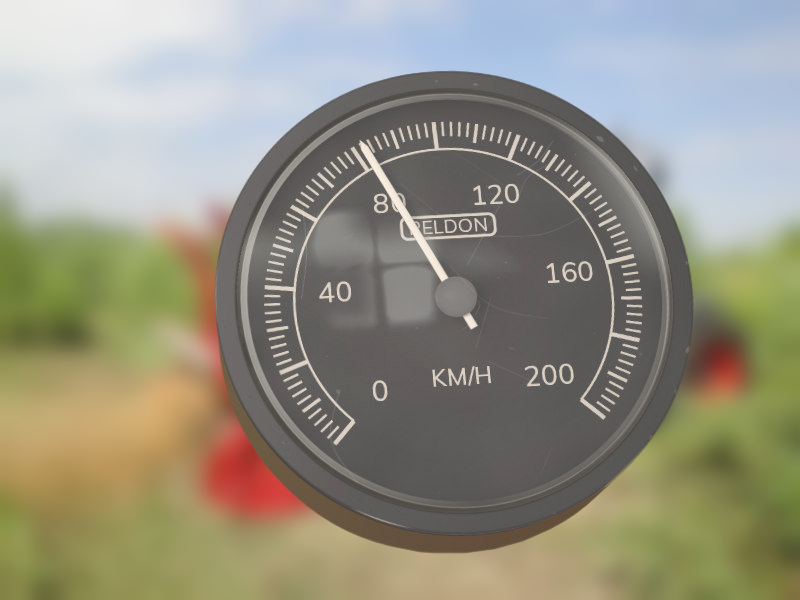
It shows 82 (km/h)
